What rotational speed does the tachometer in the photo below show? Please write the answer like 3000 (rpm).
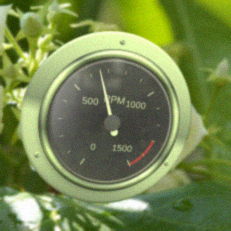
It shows 650 (rpm)
